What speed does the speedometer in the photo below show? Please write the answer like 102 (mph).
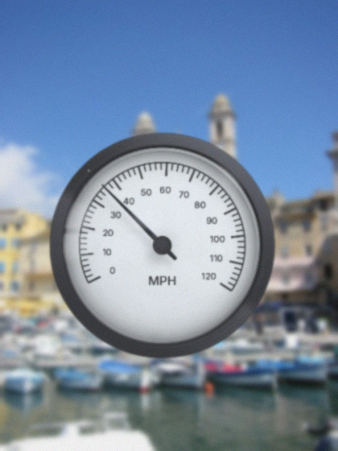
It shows 36 (mph)
